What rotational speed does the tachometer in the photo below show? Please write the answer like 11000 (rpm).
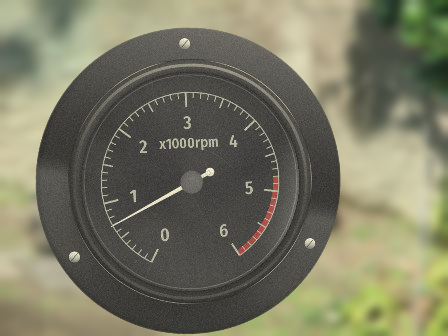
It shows 700 (rpm)
